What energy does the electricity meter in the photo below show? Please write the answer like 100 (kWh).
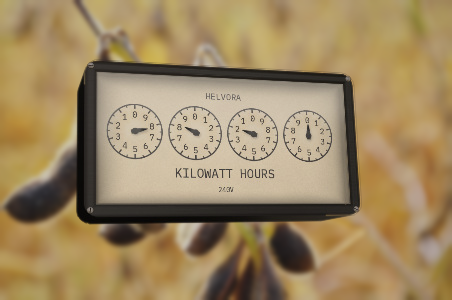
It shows 7820 (kWh)
